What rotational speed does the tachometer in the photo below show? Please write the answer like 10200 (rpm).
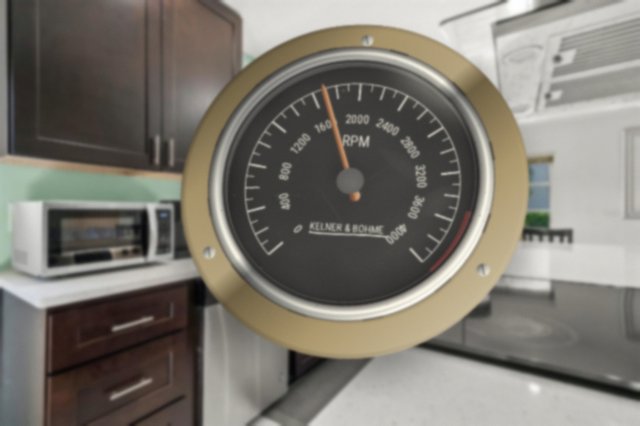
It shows 1700 (rpm)
